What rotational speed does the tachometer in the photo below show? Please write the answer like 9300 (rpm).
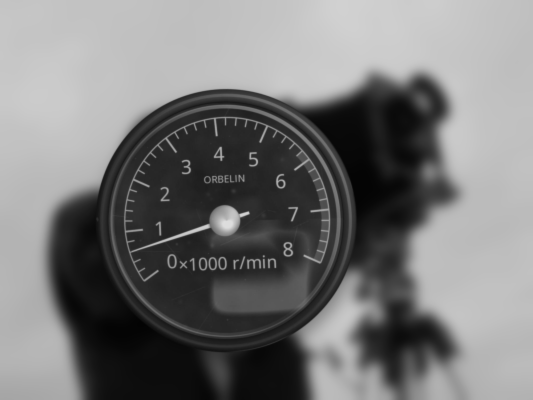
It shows 600 (rpm)
